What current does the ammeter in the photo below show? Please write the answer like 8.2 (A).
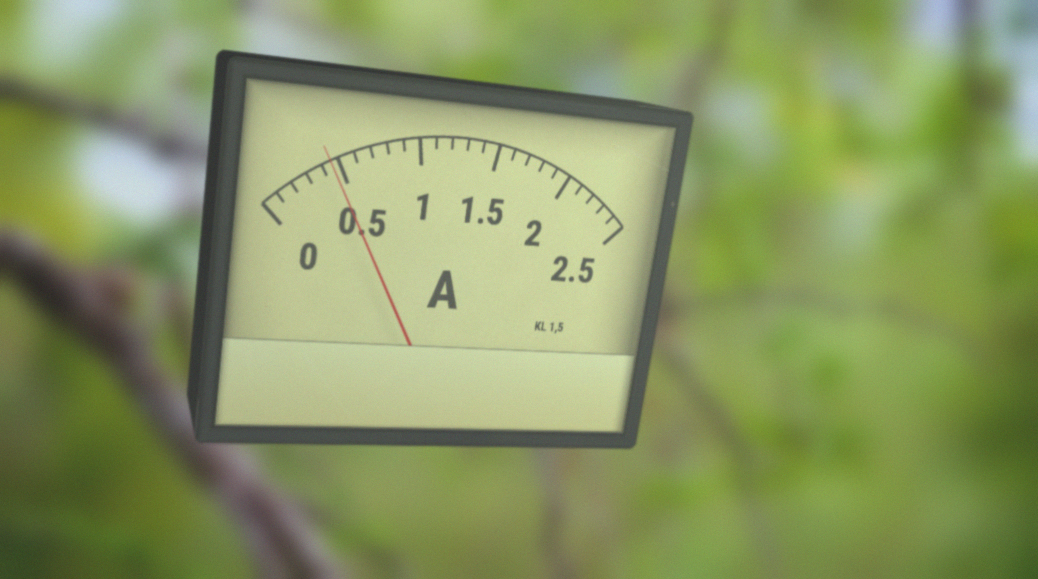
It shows 0.45 (A)
